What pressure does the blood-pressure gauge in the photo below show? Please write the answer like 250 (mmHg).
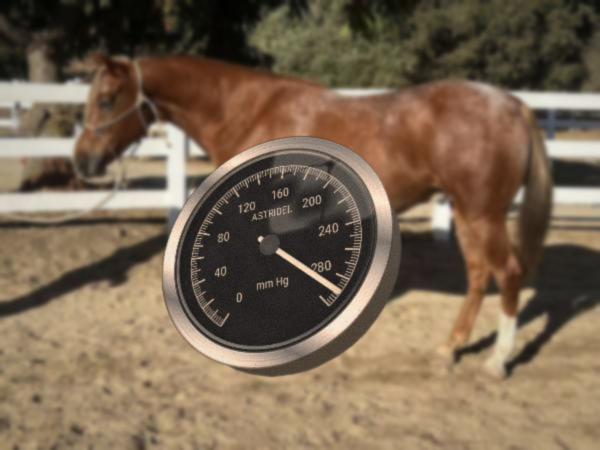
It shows 290 (mmHg)
